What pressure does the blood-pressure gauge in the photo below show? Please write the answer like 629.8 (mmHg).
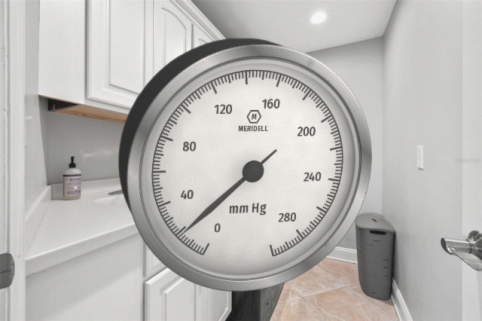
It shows 20 (mmHg)
